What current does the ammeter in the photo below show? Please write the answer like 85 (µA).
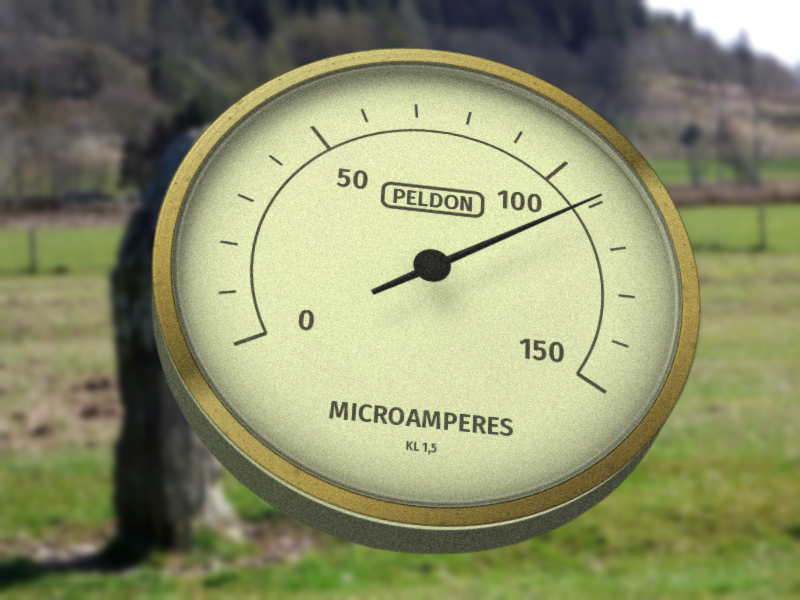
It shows 110 (µA)
